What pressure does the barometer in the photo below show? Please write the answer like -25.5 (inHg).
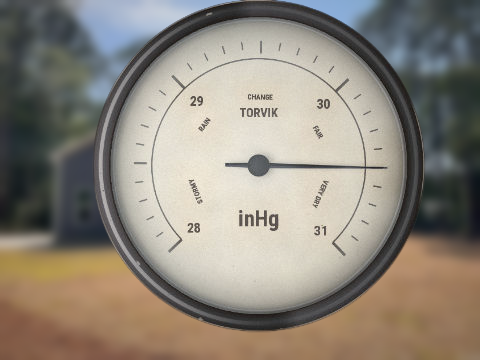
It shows 30.5 (inHg)
